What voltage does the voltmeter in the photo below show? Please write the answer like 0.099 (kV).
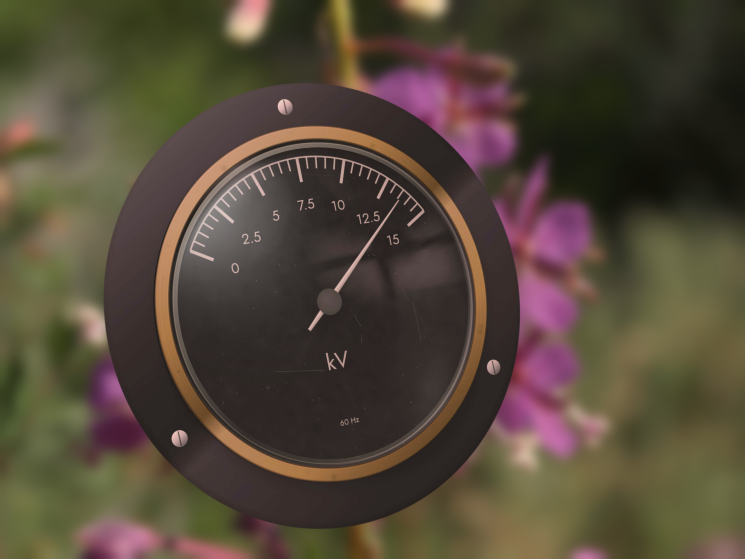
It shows 13.5 (kV)
